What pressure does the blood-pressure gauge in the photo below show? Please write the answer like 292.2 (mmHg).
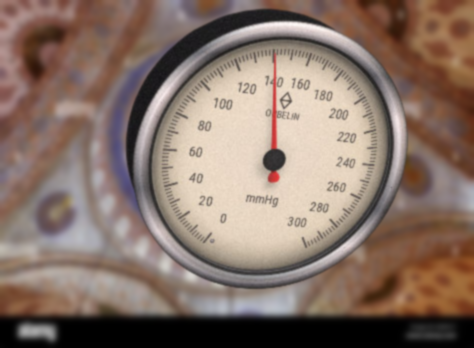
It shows 140 (mmHg)
